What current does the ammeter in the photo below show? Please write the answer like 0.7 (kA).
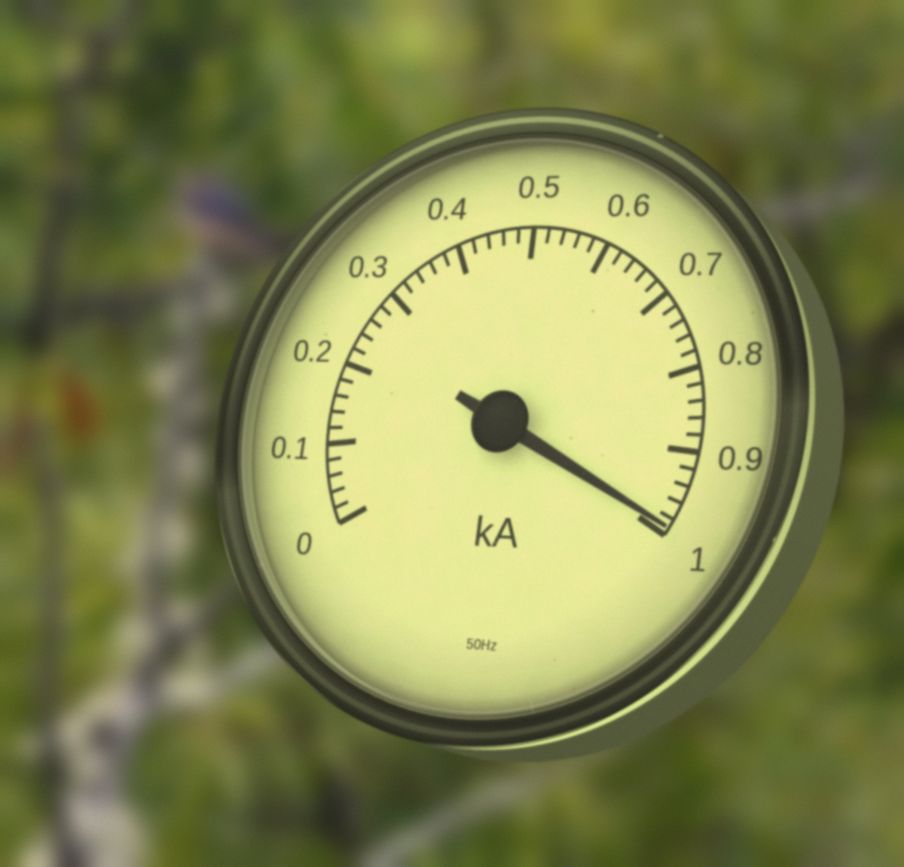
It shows 0.99 (kA)
